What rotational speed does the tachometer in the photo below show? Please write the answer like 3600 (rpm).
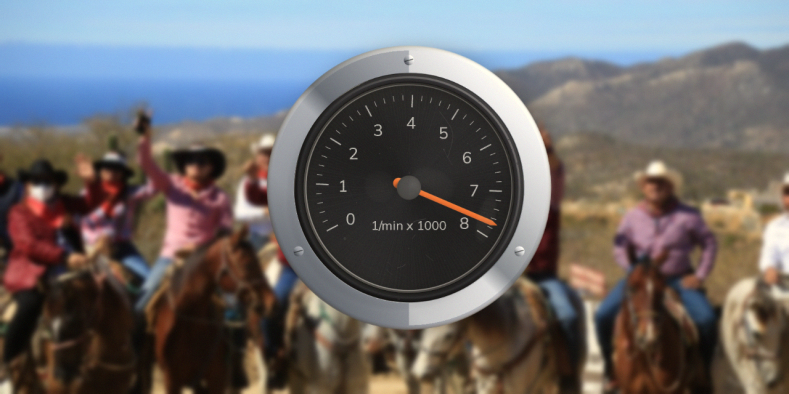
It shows 7700 (rpm)
